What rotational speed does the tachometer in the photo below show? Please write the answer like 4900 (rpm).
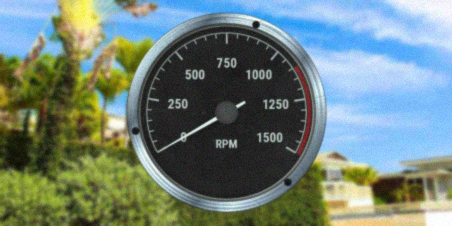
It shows 0 (rpm)
